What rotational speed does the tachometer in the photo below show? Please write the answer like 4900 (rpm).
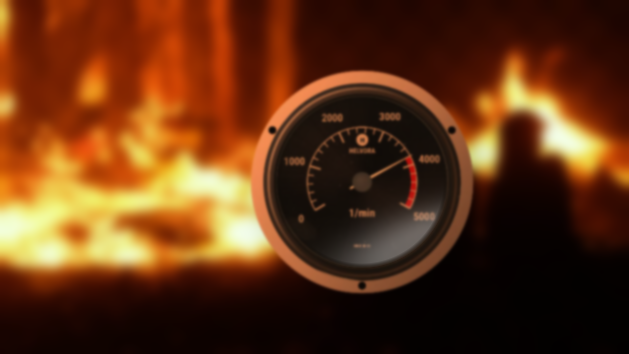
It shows 3800 (rpm)
